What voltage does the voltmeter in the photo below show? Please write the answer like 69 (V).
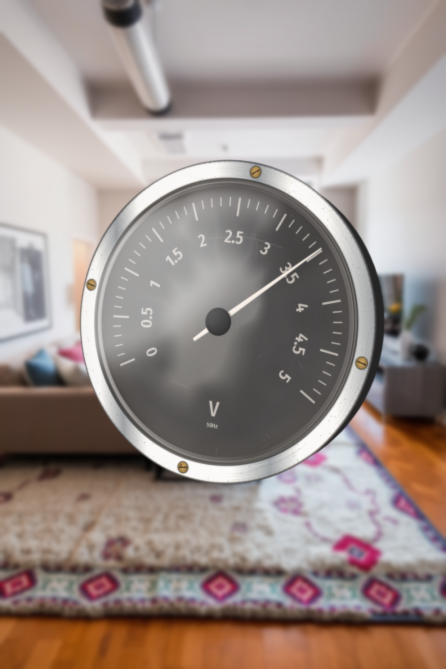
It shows 3.5 (V)
